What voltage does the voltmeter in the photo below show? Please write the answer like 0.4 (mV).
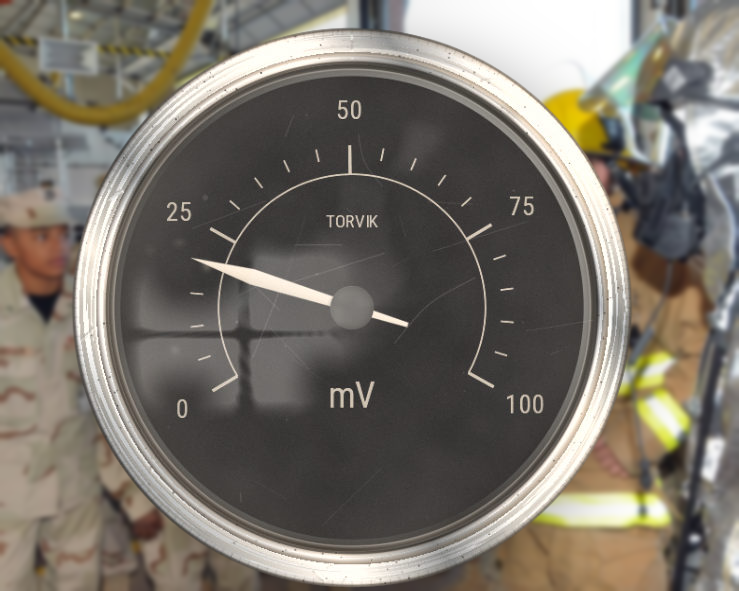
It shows 20 (mV)
